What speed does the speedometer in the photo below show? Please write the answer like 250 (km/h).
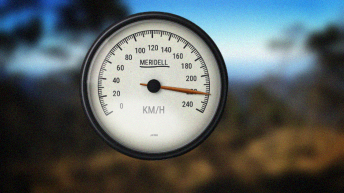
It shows 220 (km/h)
